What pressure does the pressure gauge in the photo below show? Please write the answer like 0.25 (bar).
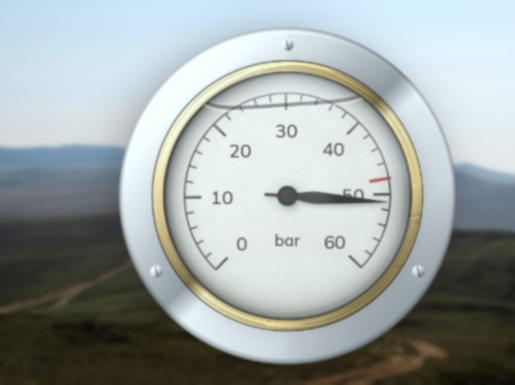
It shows 51 (bar)
